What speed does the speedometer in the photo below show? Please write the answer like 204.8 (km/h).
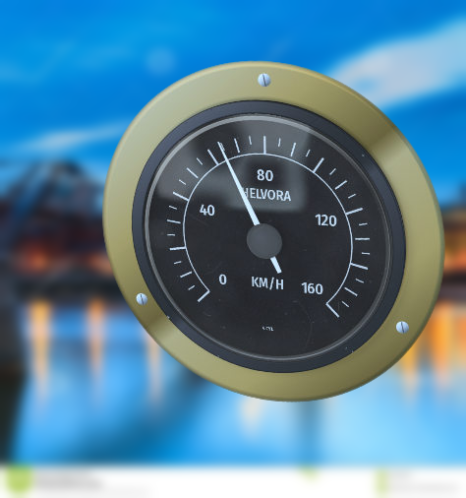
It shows 65 (km/h)
